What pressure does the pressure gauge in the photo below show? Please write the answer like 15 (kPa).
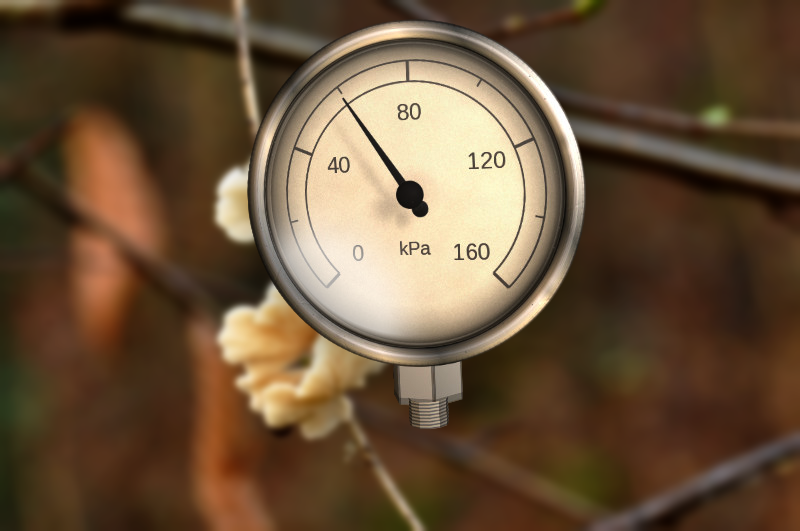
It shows 60 (kPa)
